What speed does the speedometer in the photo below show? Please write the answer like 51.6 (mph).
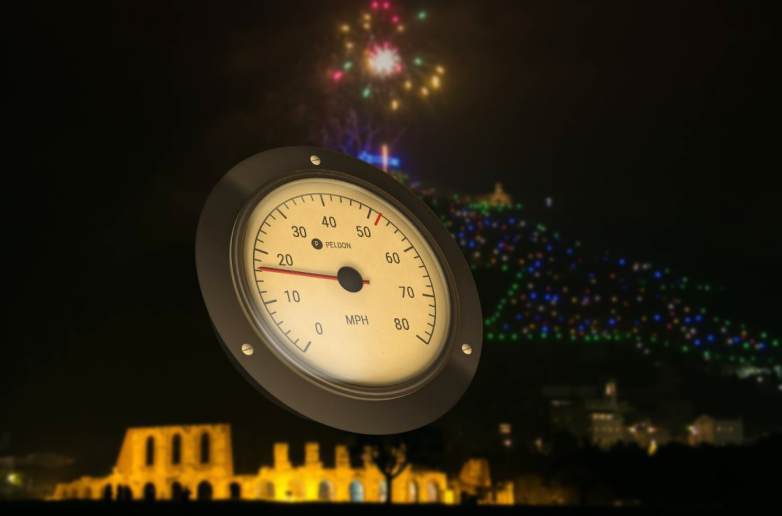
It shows 16 (mph)
